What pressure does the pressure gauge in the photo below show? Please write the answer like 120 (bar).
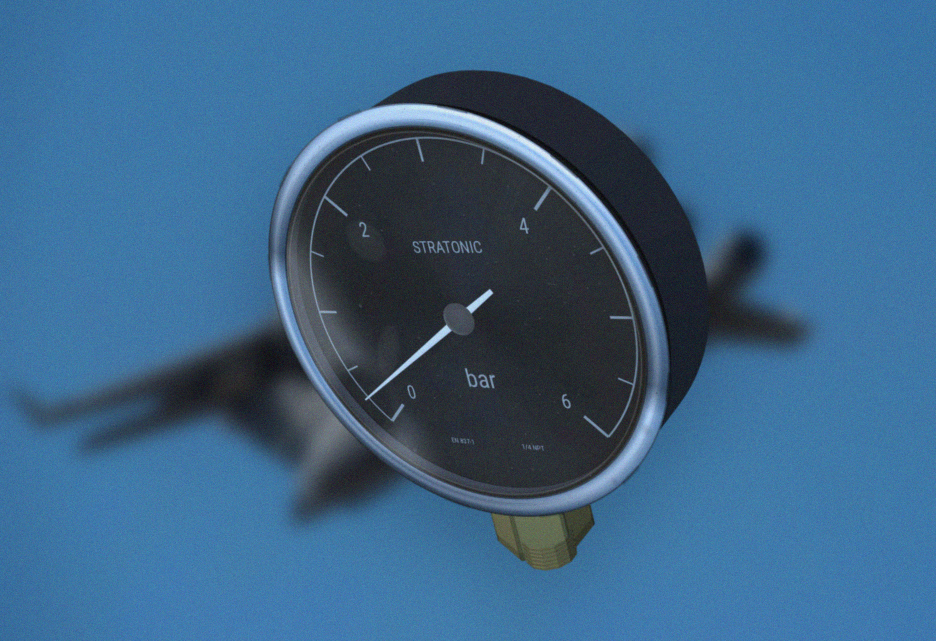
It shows 0.25 (bar)
